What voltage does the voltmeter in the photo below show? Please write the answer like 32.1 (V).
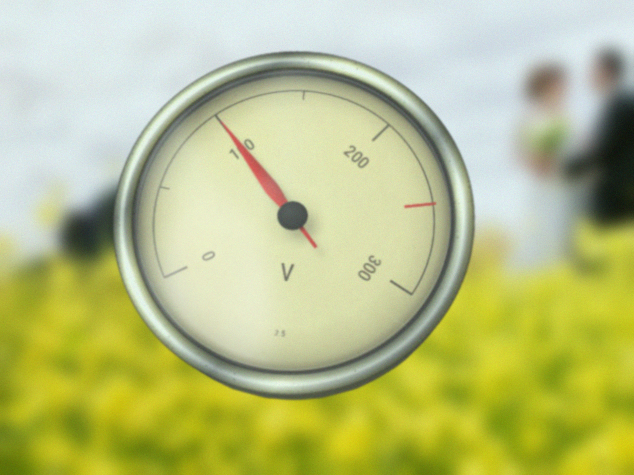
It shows 100 (V)
